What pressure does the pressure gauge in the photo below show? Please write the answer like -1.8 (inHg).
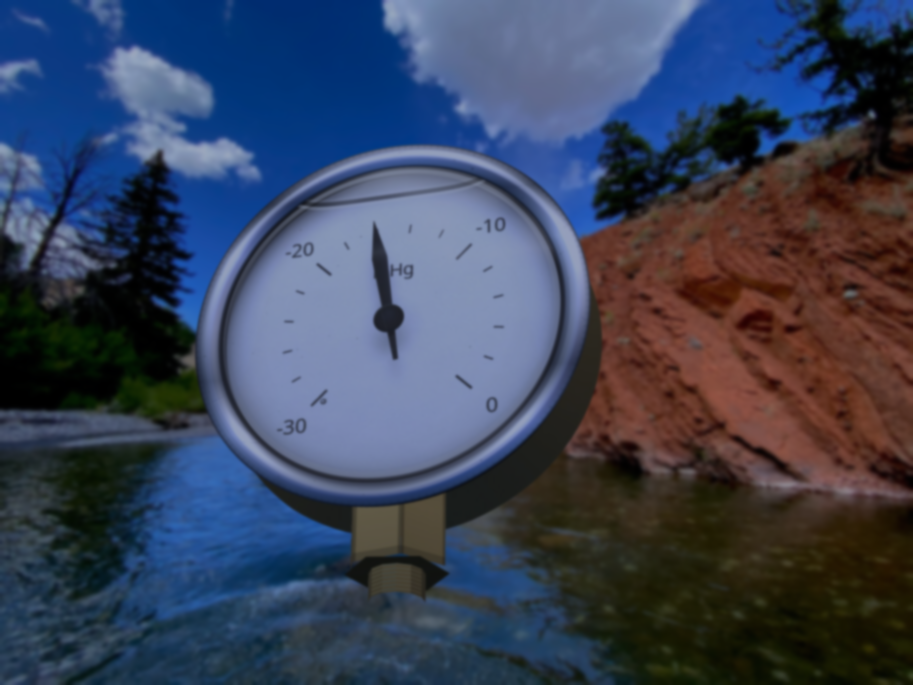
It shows -16 (inHg)
